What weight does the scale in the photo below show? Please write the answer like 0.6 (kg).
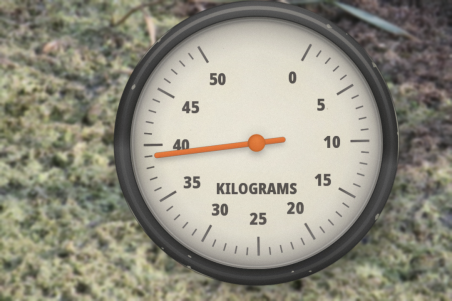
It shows 39 (kg)
